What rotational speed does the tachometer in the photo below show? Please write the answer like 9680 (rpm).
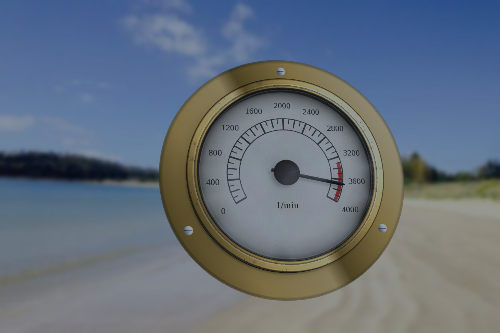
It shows 3700 (rpm)
